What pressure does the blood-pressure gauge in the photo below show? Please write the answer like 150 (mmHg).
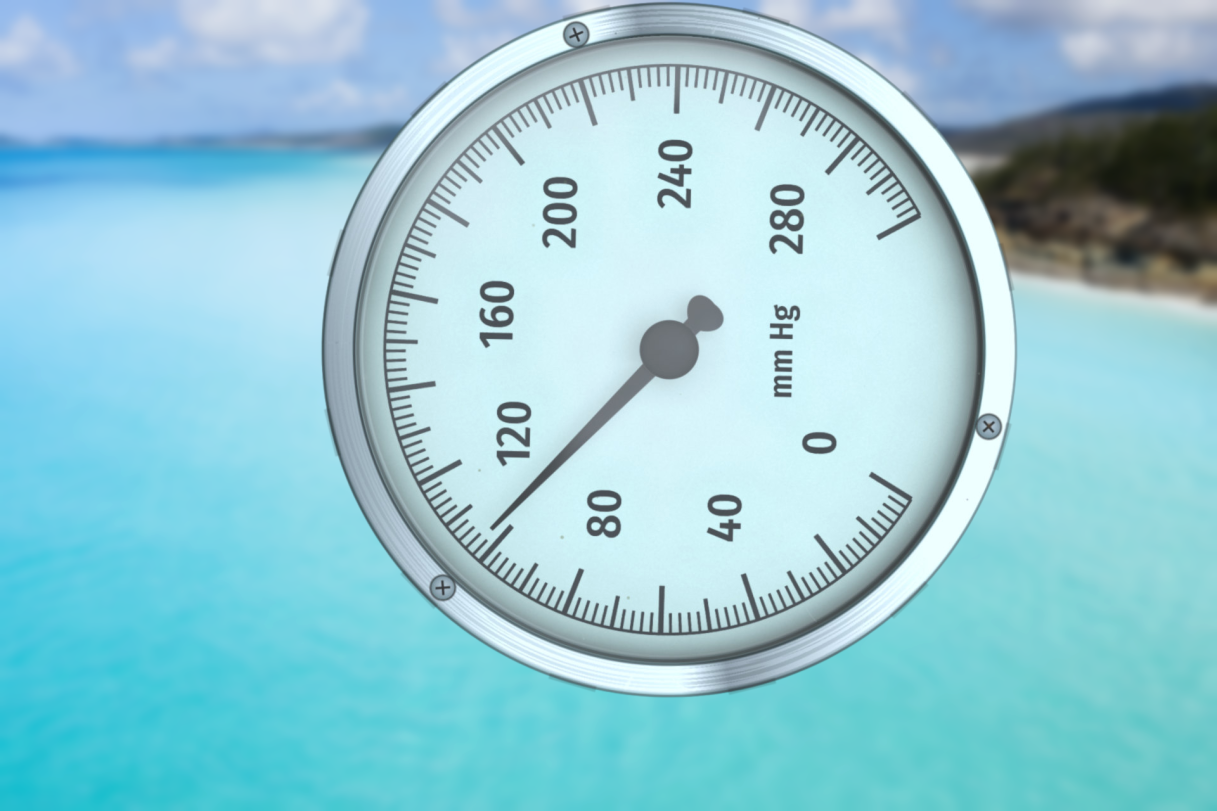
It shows 103 (mmHg)
